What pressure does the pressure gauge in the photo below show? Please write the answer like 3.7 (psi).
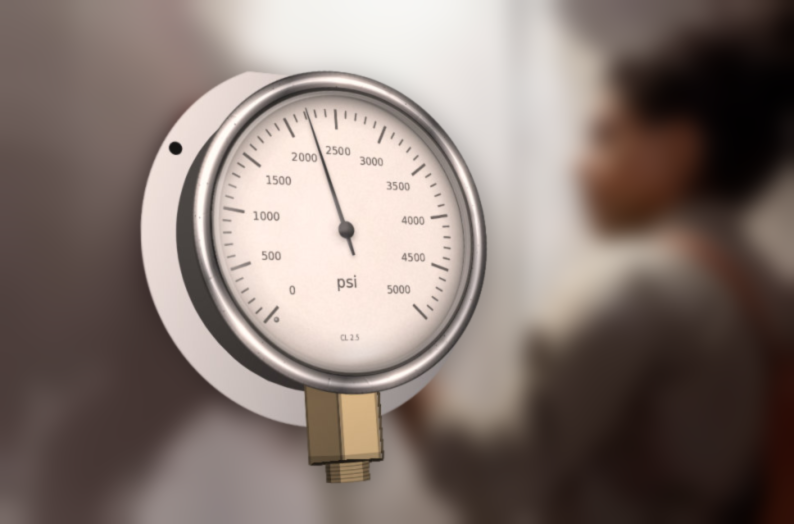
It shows 2200 (psi)
